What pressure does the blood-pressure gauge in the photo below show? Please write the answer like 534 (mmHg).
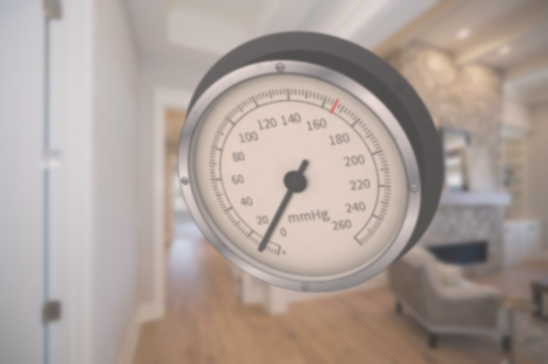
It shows 10 (mmHg)
